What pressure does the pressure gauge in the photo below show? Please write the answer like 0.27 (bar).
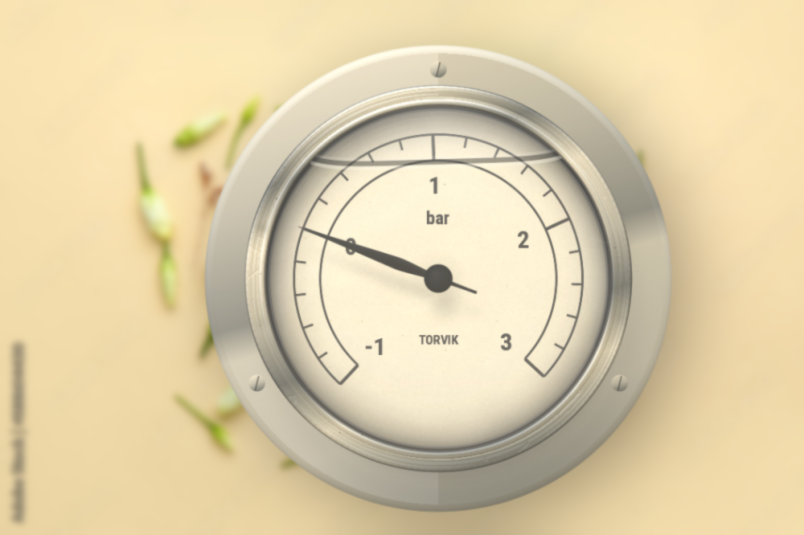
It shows 0 (bar)
